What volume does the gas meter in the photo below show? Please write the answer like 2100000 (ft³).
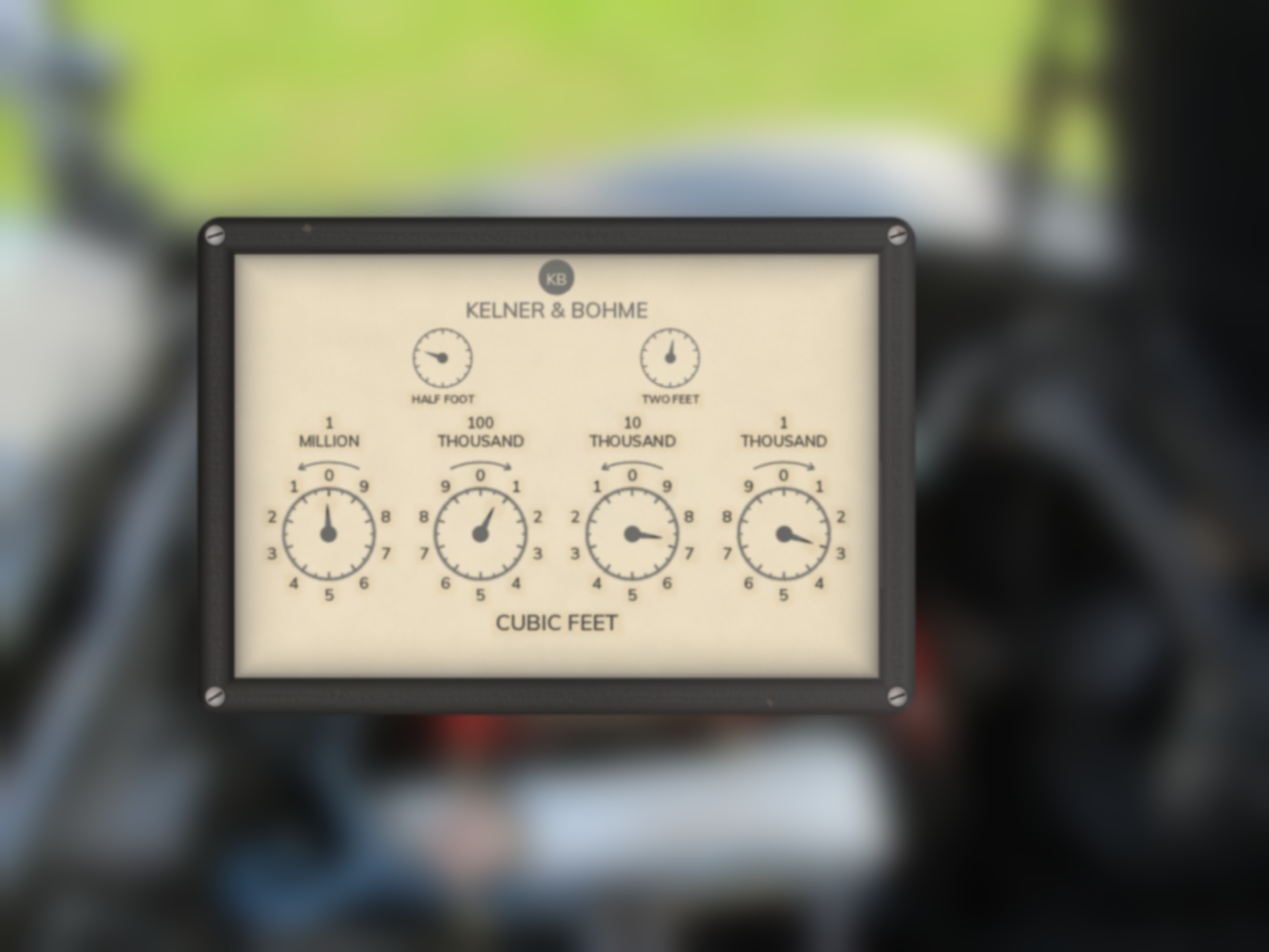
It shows 7300 (ft³)
